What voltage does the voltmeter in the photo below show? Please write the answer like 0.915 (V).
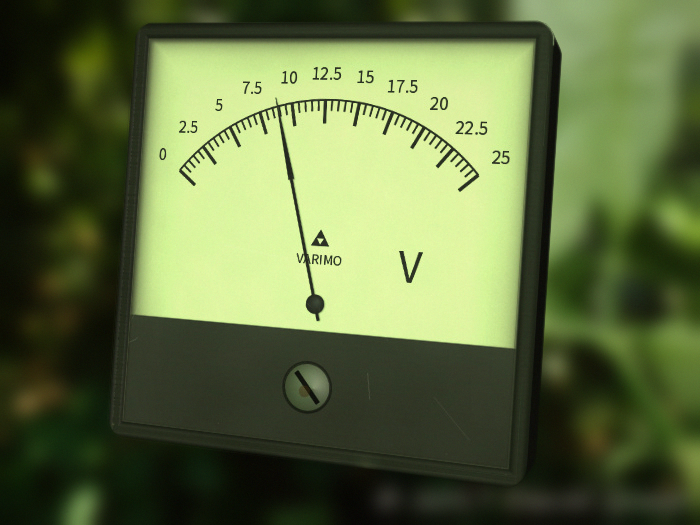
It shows 9 (V)
